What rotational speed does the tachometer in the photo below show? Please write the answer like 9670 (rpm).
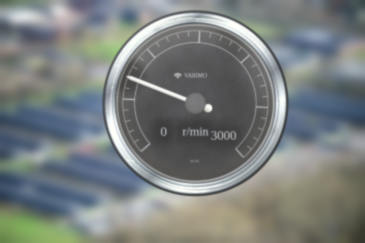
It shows 700 (rpm)
